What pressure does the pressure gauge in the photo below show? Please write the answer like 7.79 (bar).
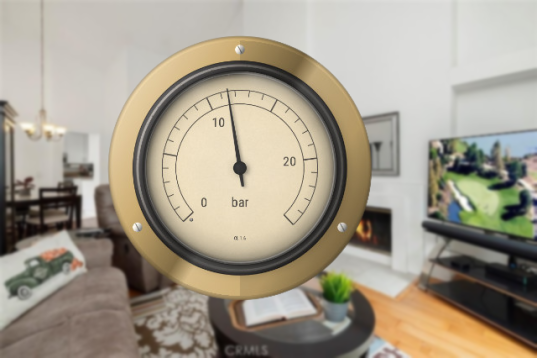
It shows 11.5 (bar)
